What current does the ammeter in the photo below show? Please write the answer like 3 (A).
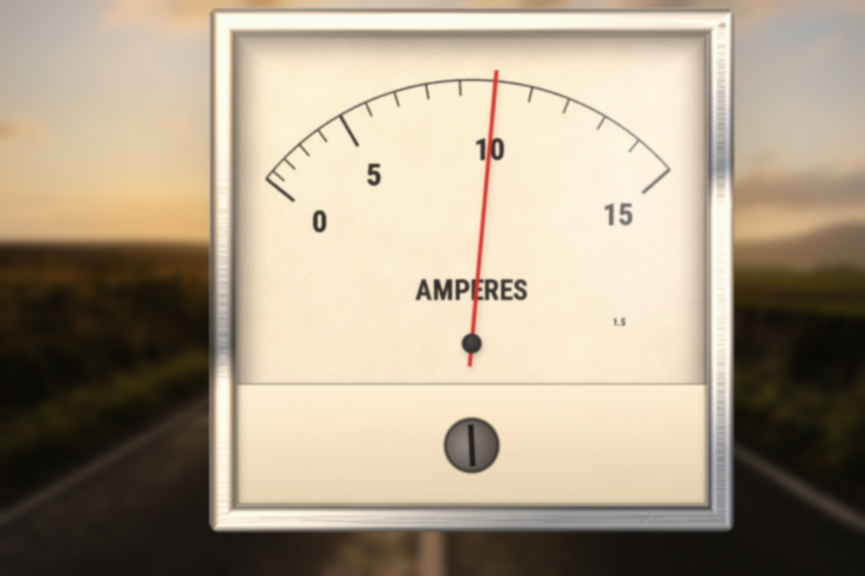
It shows 10 (A)
